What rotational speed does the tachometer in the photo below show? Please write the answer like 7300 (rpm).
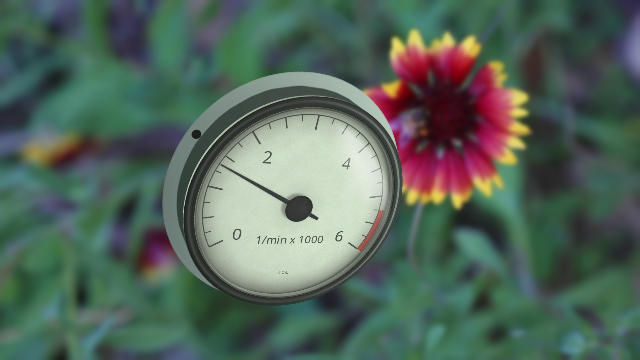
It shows 1375 (rpm)
